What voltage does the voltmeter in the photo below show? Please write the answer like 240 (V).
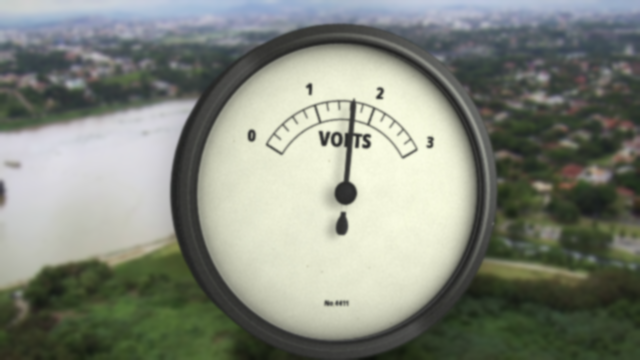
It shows 1.6 (V)
